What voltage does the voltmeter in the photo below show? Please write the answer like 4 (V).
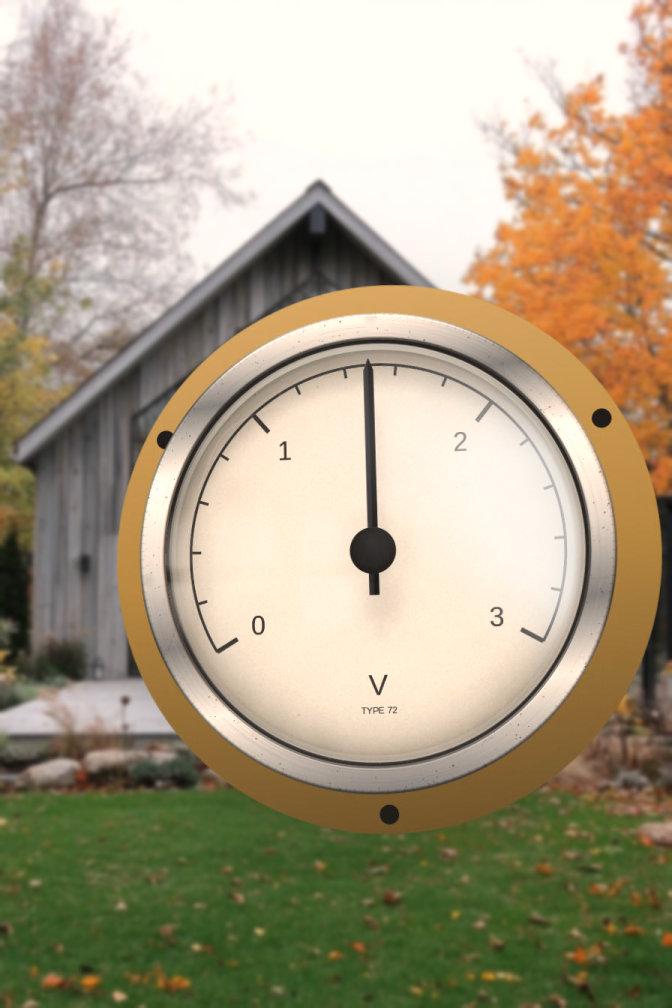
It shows 1.5 (V)
